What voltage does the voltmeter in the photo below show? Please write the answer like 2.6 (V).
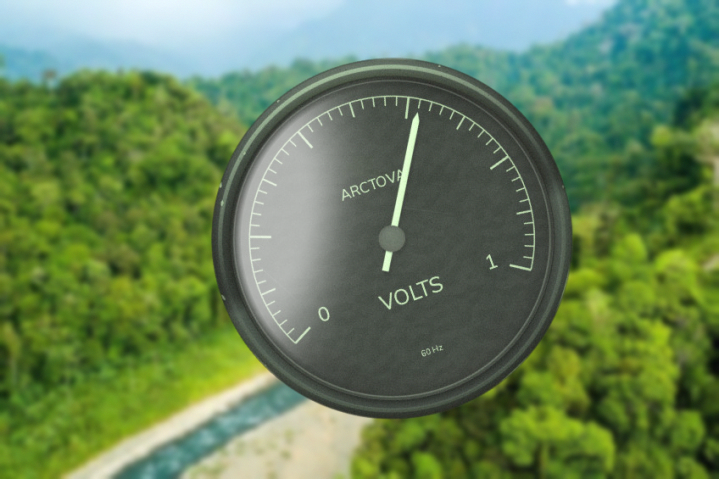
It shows 0.62 (V)
